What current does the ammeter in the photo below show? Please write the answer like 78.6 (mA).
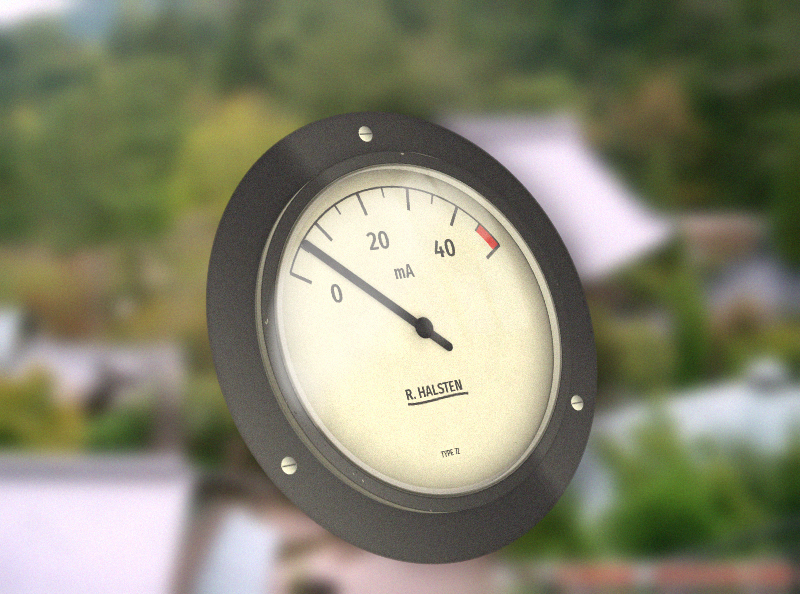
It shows 5 (mA)
